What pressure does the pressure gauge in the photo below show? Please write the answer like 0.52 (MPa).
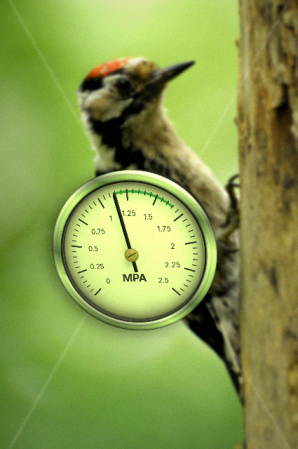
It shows 1.15 (MPa)
